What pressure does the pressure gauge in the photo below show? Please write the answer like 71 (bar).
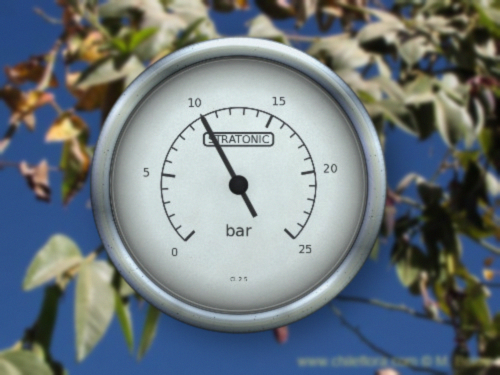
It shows 10 (bar)
